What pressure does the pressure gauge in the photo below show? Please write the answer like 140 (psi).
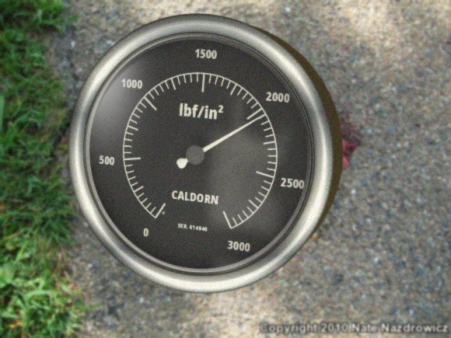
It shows 2050 (psi)
